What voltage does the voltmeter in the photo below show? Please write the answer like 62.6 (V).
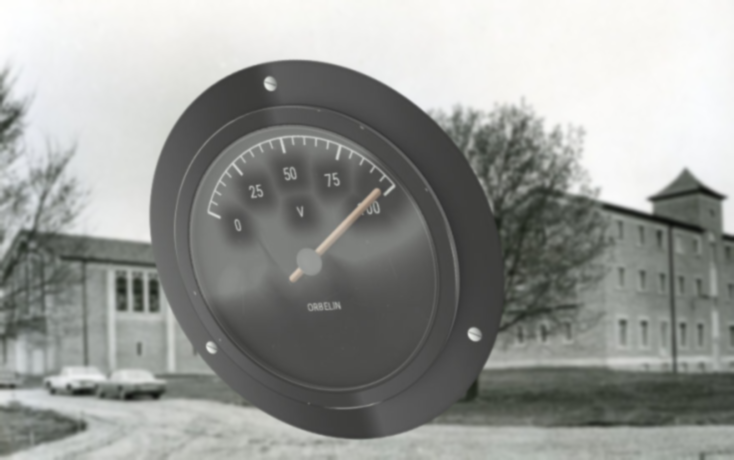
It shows 97.5 (V)
